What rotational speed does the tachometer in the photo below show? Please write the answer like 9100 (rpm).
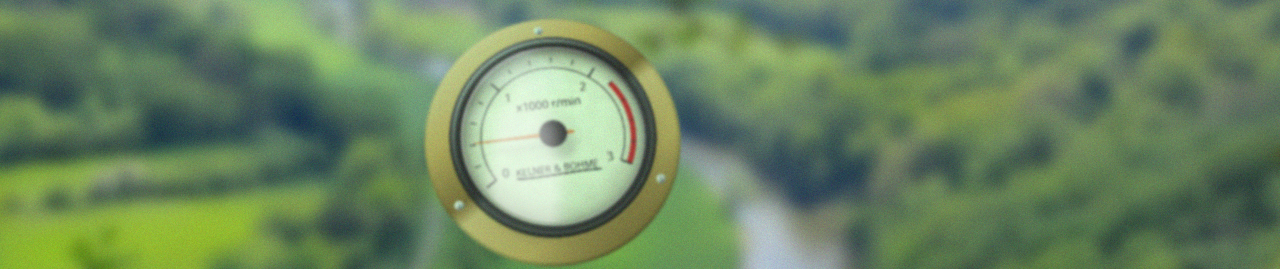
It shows 400 (rpm)
